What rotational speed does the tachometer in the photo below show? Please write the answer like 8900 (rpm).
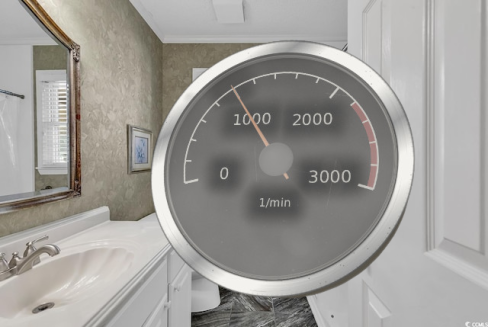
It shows 1000 (rpm)
